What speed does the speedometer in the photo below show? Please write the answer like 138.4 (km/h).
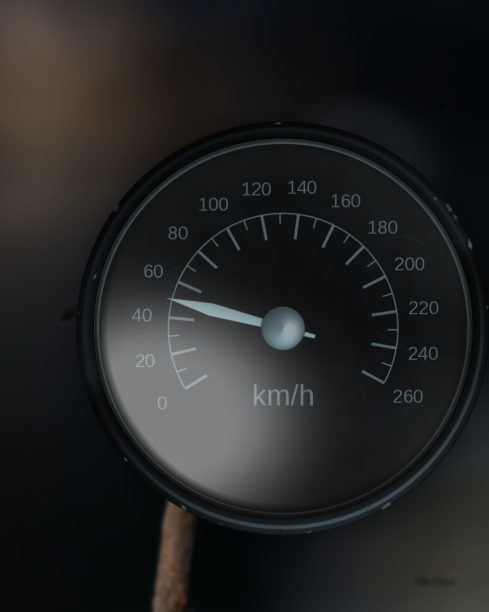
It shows 50 (km/h)
